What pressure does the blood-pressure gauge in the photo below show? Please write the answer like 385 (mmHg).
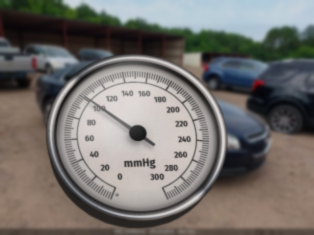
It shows 100 (mmHg)
